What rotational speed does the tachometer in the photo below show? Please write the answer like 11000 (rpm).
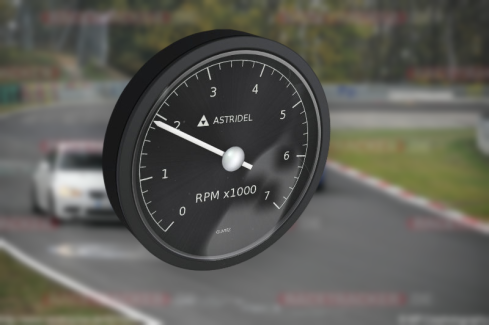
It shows 1900 (rpm)
